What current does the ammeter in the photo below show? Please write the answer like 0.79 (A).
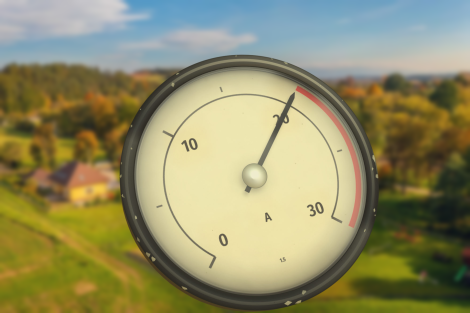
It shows 20 (A)
